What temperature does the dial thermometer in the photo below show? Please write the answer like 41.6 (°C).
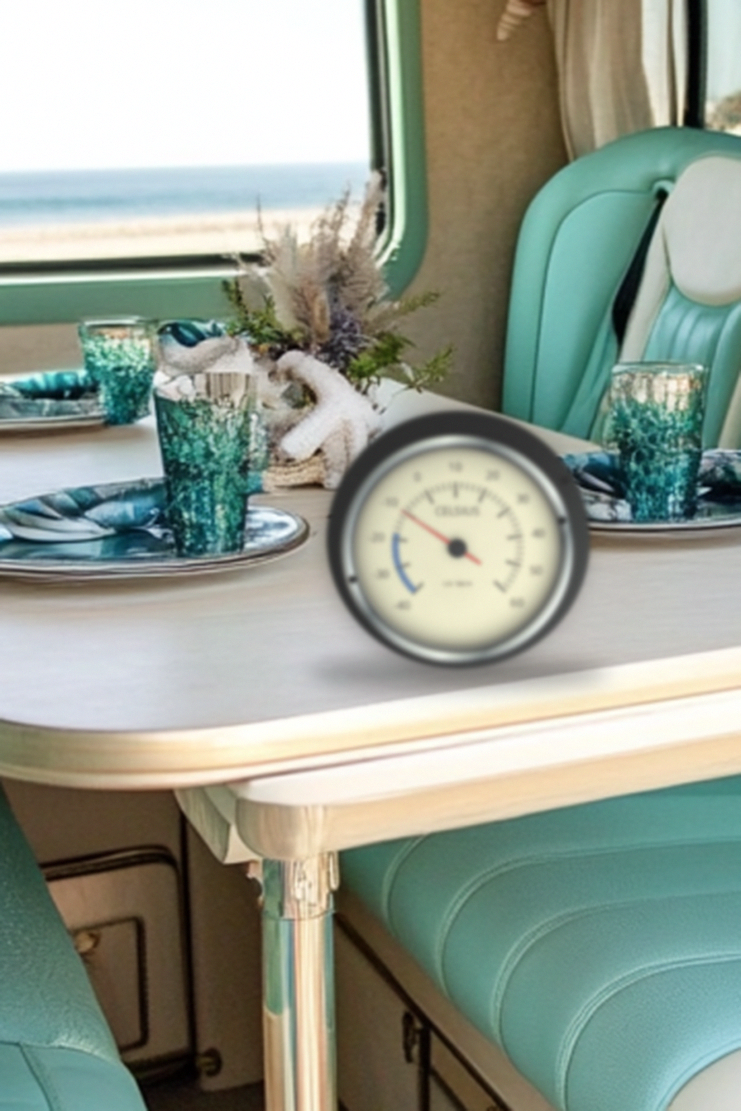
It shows -10 (°C)
